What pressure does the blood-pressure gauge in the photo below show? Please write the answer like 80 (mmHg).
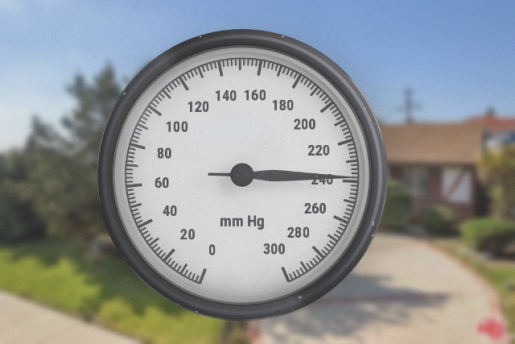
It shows 238 (mmHg)
